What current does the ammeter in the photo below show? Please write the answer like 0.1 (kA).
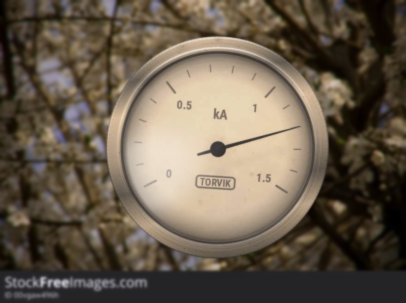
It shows 1.2 (kA)
